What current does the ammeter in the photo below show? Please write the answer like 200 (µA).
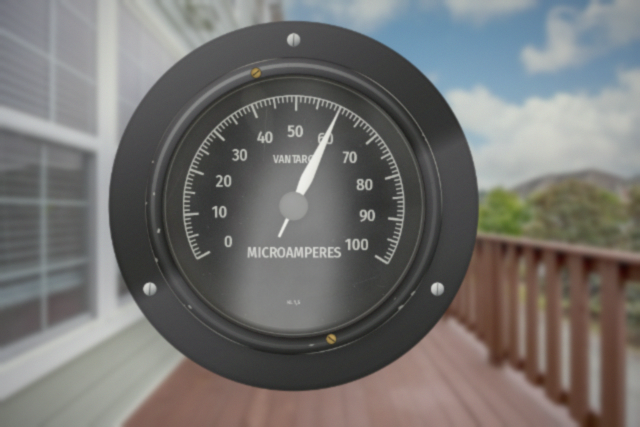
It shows 60 (µA)
